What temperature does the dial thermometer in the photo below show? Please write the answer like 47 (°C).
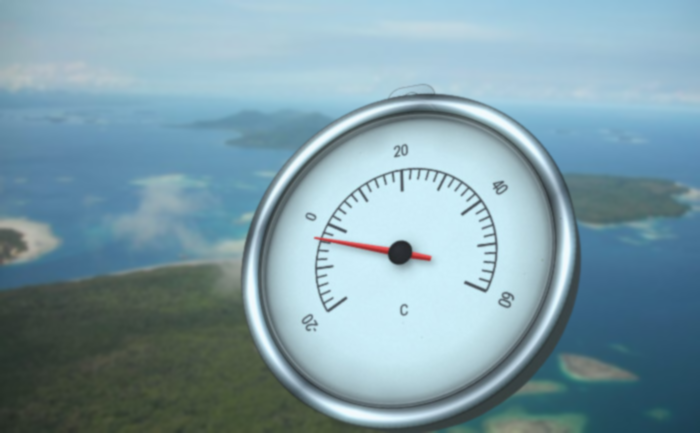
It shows -4 (°C)
